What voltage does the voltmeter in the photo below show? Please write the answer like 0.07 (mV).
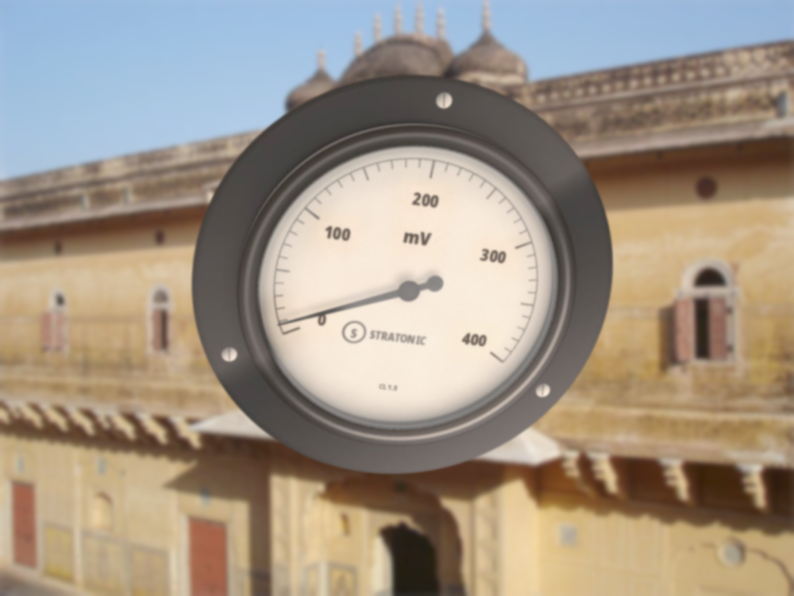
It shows 10 (mV)
